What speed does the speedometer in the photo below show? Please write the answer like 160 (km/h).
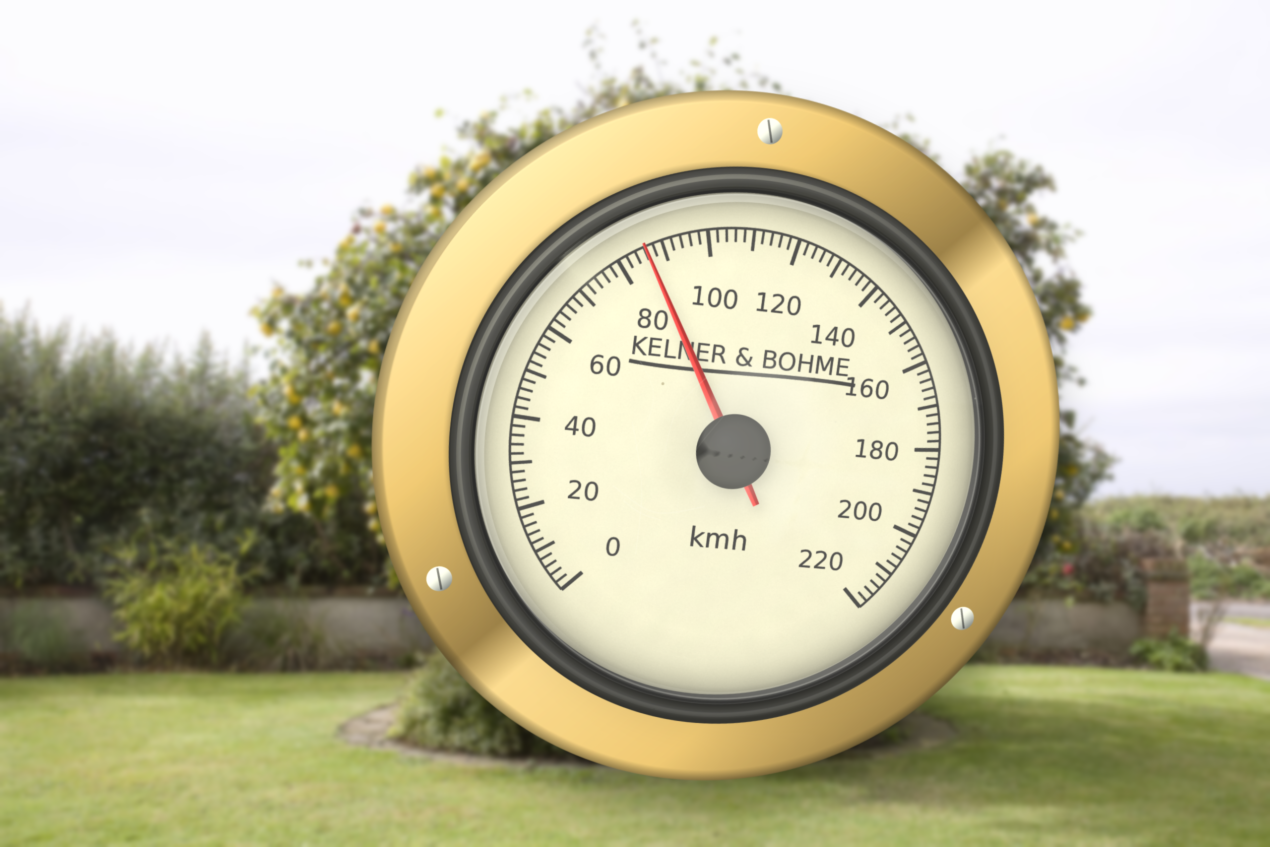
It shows 86 (km/h)
